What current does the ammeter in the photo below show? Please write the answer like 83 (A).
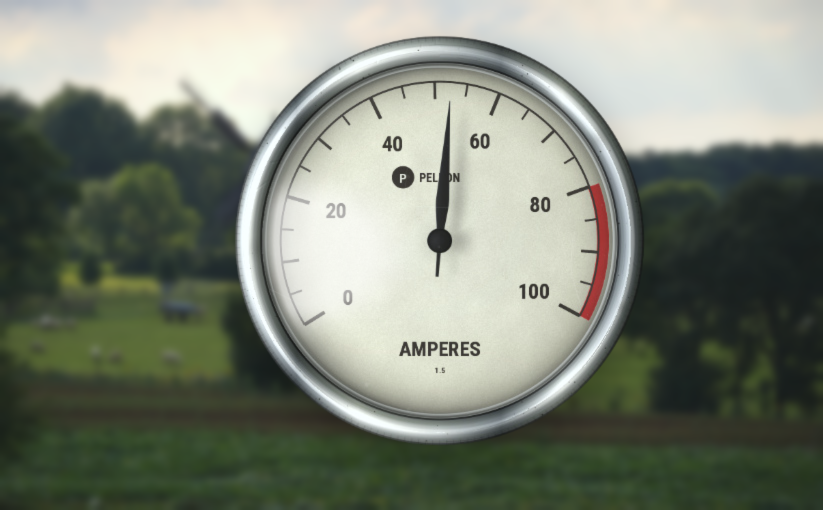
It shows 52.5 (A)
